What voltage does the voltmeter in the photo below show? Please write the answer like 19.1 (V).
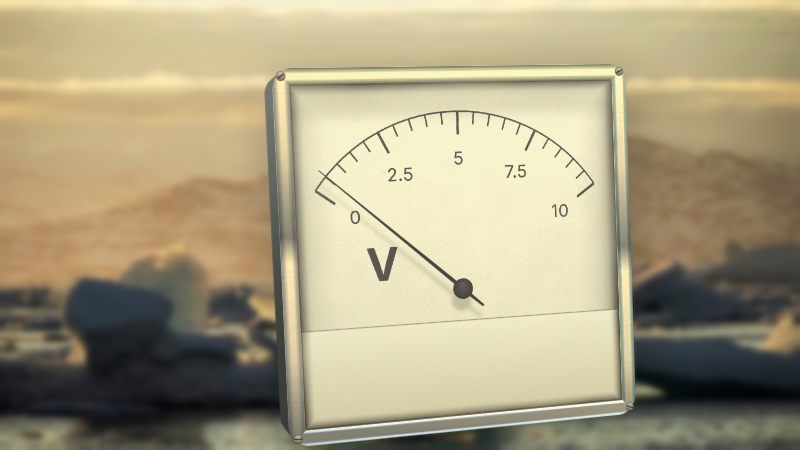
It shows 0.5 (V)
